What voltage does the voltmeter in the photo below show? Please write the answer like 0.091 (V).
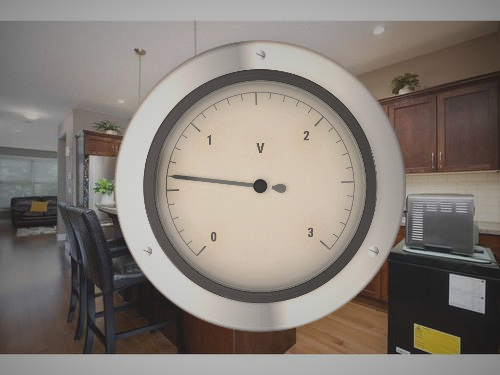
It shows 0.6 (V)
